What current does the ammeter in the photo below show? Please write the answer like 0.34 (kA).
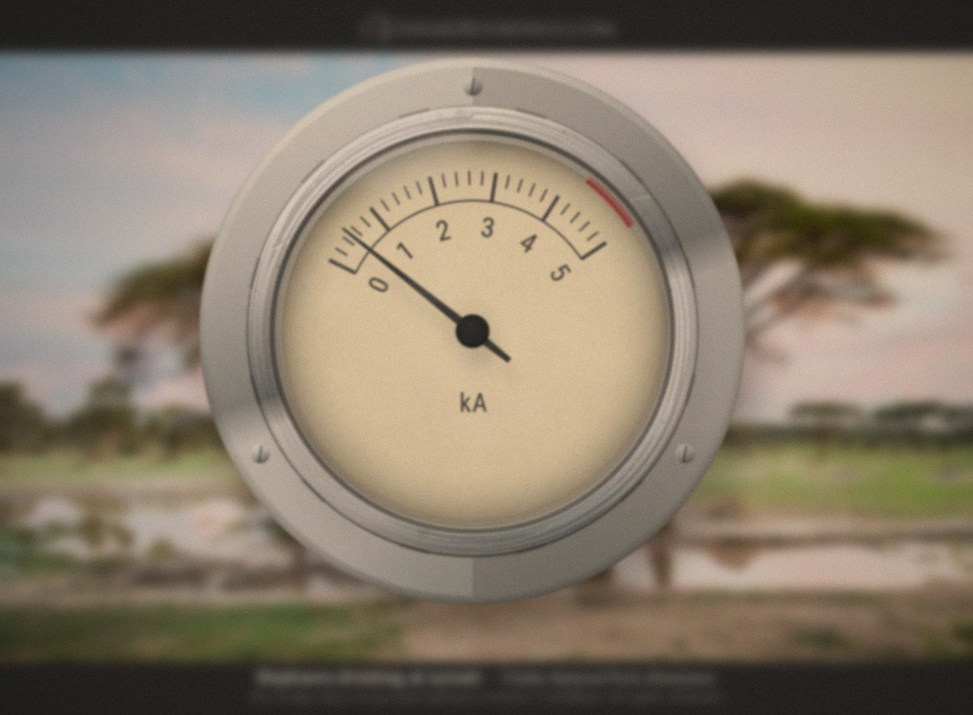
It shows 0.5 (kA)
